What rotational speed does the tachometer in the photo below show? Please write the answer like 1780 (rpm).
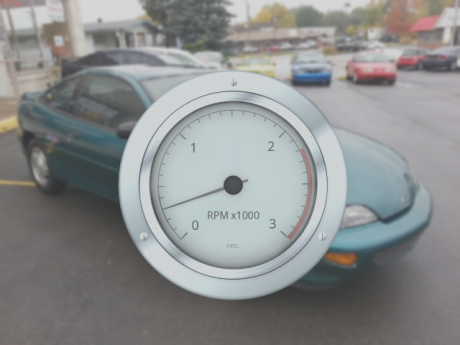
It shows 300 (rpm)
